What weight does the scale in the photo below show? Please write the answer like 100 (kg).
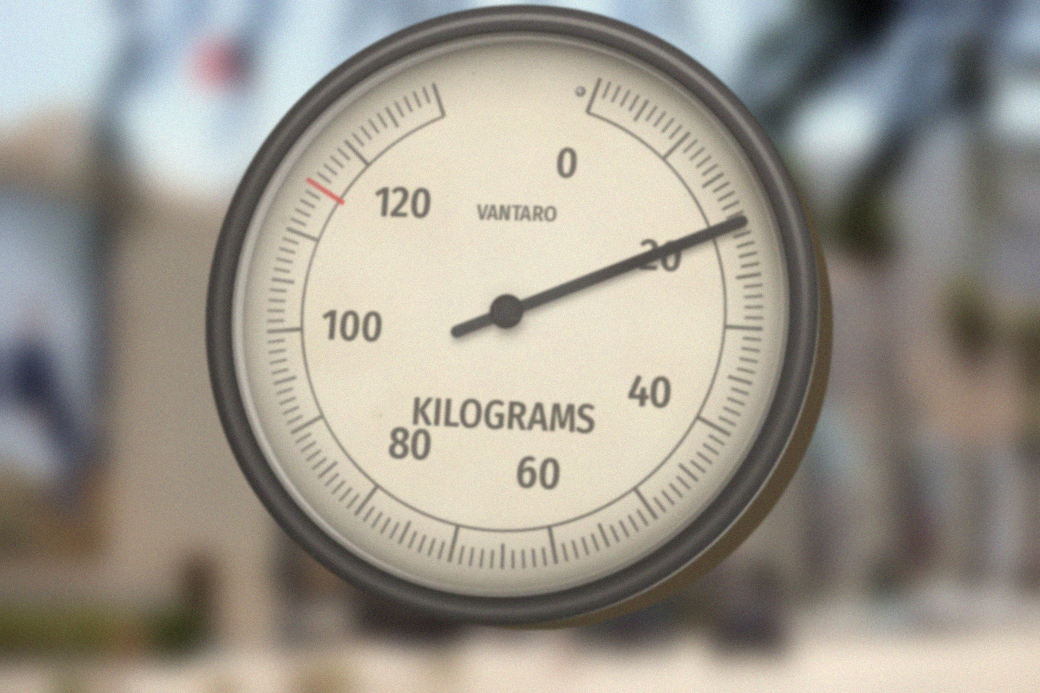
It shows 20 (kg)
